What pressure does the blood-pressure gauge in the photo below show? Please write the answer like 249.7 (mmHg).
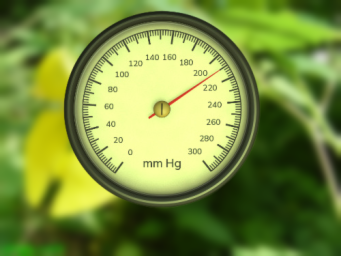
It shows 210 (mmHg)
